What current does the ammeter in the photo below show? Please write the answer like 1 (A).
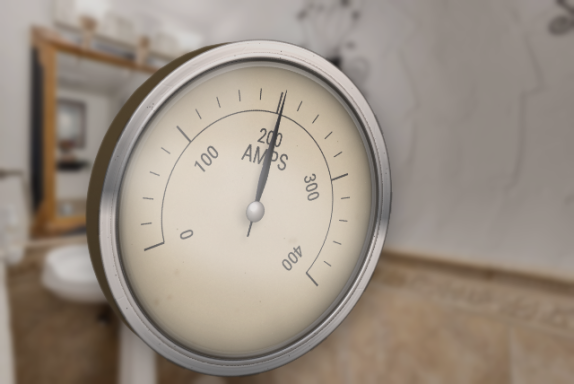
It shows 200 (A)
